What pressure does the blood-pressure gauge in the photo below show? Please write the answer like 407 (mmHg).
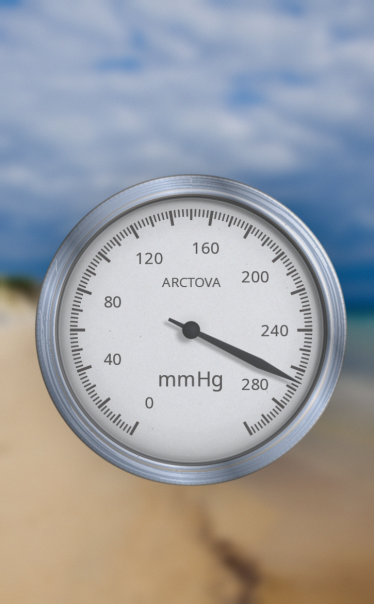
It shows 266 (mmHg)
